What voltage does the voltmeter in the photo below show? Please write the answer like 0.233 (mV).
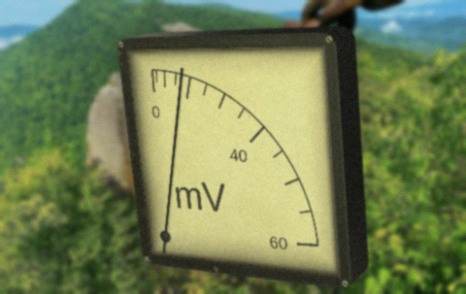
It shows 17.5 (mV)
